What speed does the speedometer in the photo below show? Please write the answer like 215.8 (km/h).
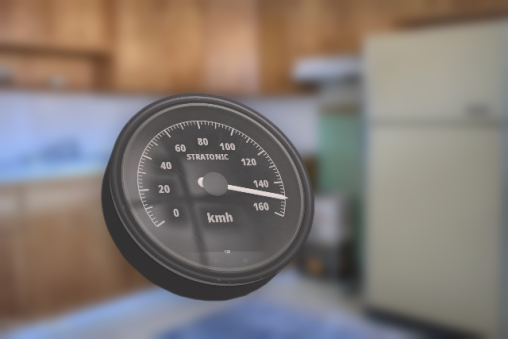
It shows 150 (km/h)
